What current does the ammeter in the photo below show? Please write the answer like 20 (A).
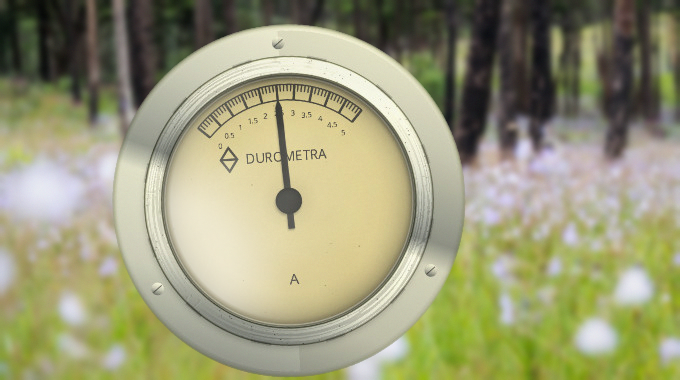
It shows 2.5 (A)
